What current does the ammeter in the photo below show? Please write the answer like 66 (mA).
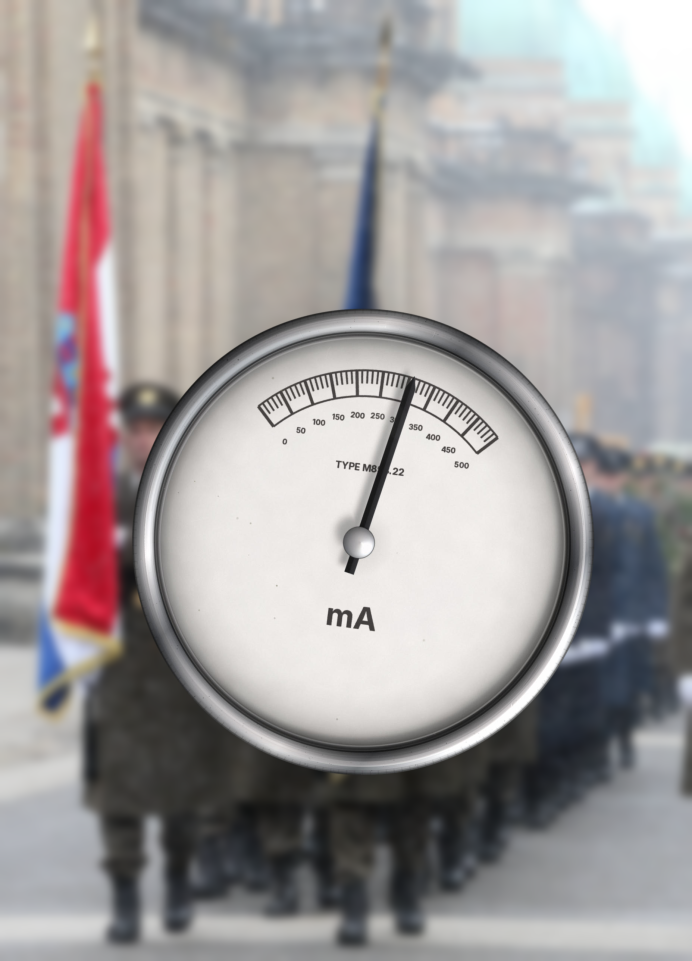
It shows 310 (mA)
